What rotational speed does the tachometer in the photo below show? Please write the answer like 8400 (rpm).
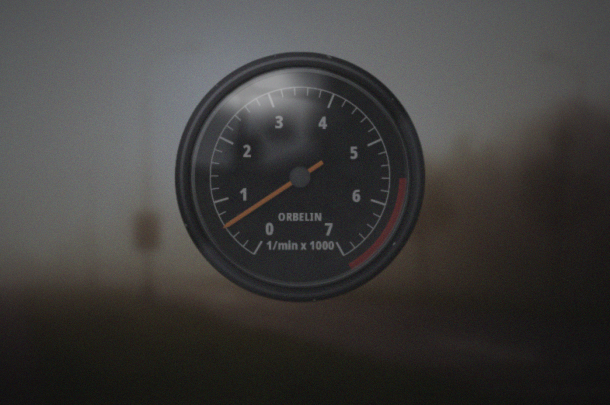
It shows 600 (rpm)
